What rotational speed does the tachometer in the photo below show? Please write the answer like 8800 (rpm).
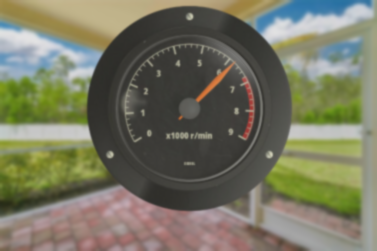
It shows 6200 (rpm)
